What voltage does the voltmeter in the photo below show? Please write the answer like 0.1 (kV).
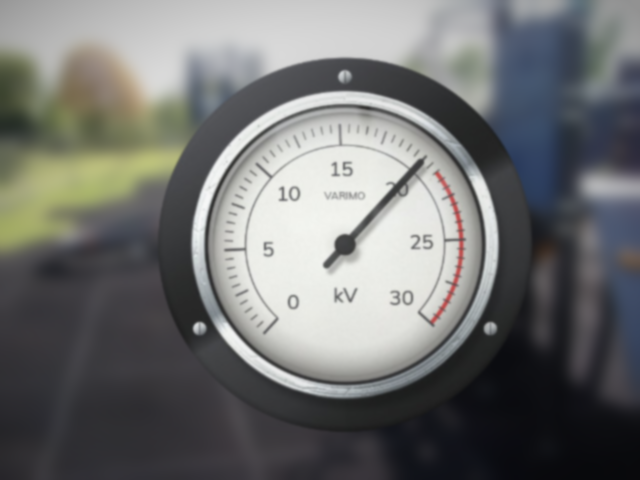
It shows 20 (kV)
